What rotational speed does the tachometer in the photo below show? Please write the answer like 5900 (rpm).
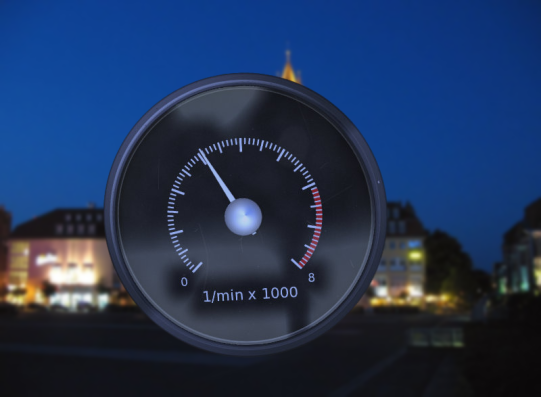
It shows 3100 (rpm)
